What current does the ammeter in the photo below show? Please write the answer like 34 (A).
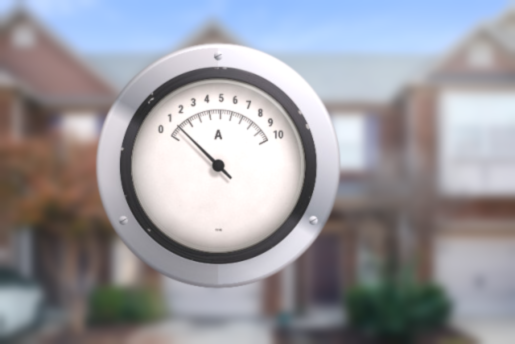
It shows 1 (A)
